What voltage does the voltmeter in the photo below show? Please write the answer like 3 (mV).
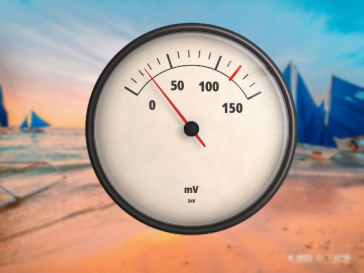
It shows 25 (mV)
